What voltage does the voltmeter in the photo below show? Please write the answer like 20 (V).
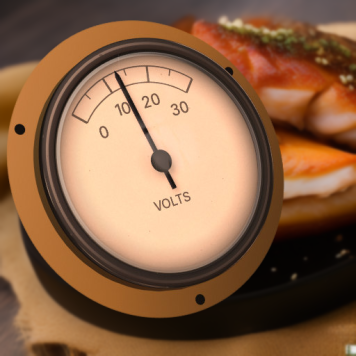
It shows 12.5 (V)
